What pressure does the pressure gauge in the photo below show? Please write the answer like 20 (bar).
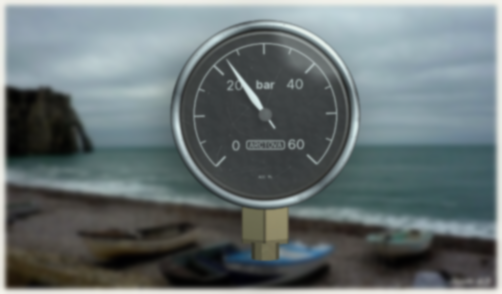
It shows 22.5 (bar)
